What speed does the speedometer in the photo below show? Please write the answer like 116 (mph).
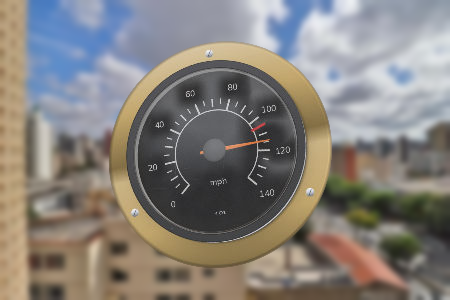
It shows 115 (mph)
